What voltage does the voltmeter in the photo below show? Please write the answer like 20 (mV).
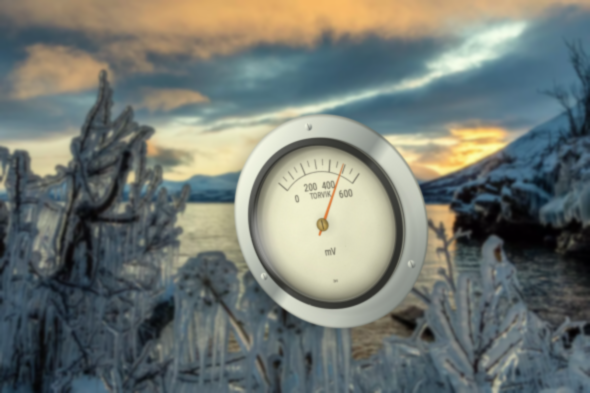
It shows 500 (mV)
